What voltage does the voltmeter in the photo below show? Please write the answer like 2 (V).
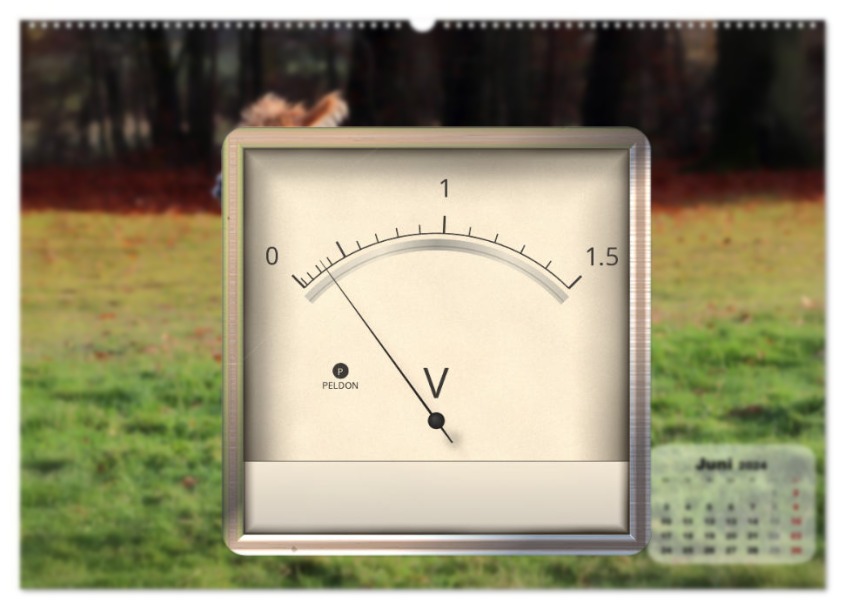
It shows 0.35 (V)
